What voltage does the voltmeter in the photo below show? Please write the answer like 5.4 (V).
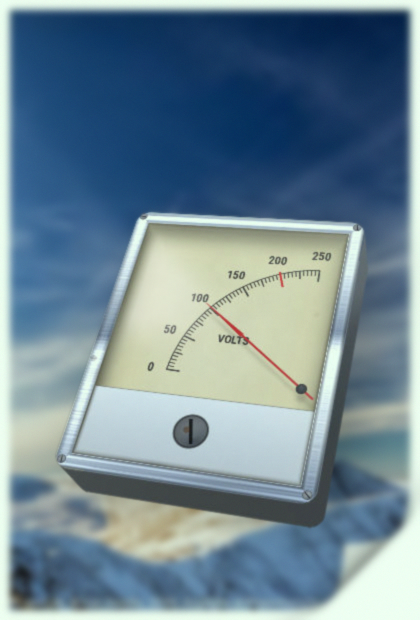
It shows 100 (V)
